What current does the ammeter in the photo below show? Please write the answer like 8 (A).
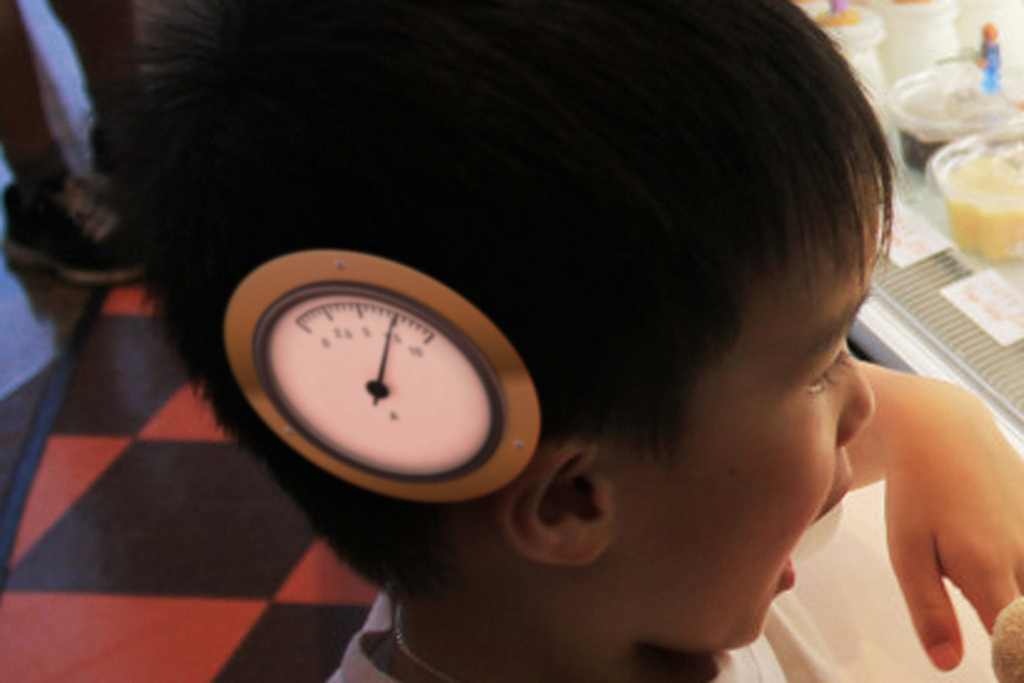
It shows 7.5 (A)
